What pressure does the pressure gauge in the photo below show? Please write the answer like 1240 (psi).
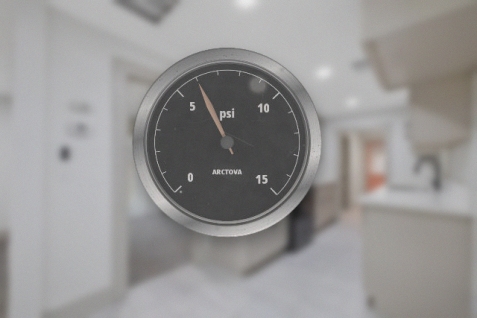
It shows 6 (psi)
